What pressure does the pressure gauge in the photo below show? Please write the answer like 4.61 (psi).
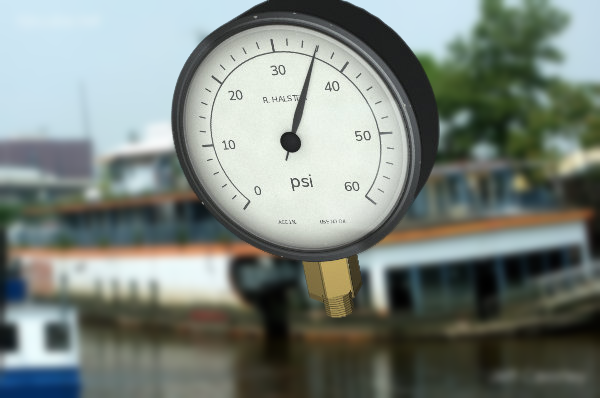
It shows 36 (psi)
